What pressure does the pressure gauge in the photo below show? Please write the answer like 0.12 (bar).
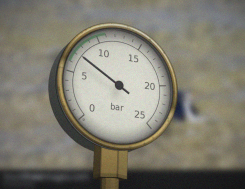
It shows 7 (bar)
